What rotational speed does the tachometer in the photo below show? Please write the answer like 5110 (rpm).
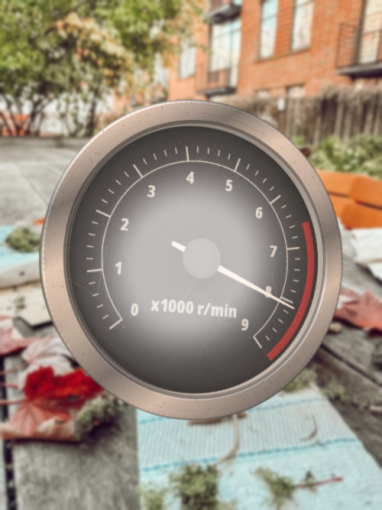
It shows 8100 (rpm)
